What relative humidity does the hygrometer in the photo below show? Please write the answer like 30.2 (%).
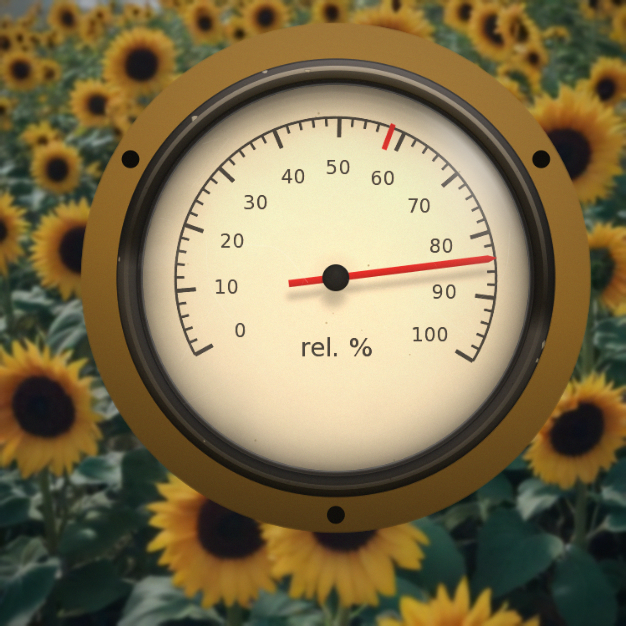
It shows 84 (%)
